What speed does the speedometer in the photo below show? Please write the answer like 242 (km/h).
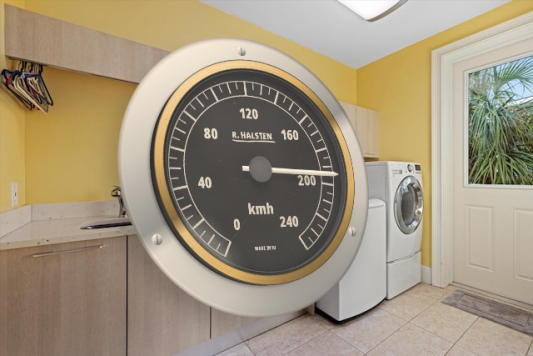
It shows 195 (km/h)
